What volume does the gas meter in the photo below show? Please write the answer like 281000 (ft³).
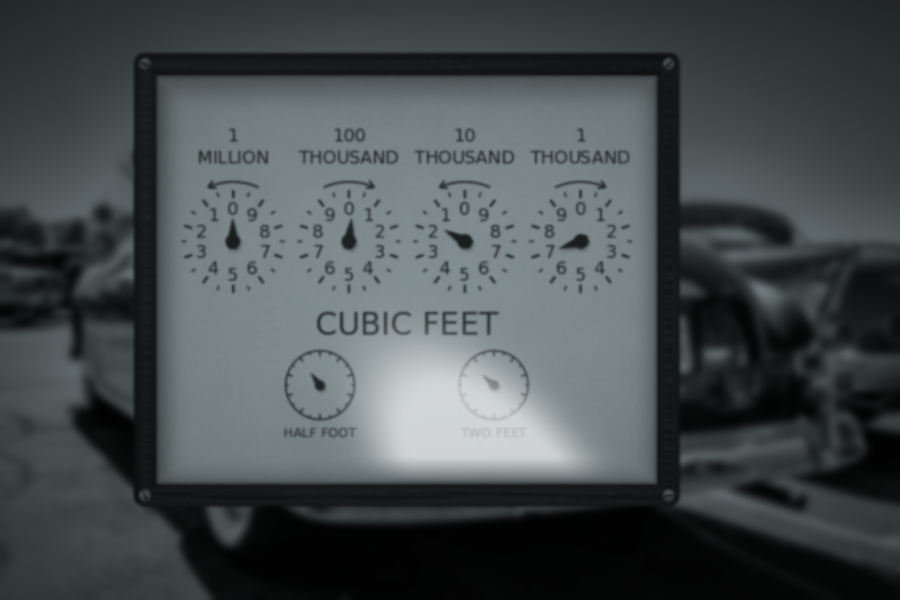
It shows 1700 (ft³)
